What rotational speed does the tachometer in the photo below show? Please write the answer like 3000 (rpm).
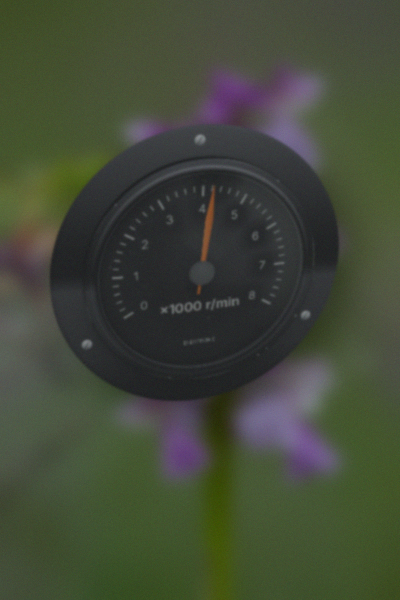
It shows 4200 (rpm)
